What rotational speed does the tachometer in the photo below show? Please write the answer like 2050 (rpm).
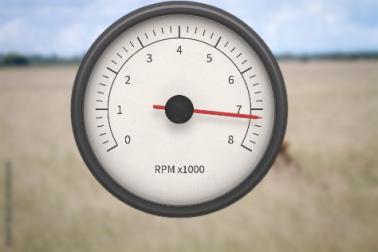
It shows 7200 (rpm)
